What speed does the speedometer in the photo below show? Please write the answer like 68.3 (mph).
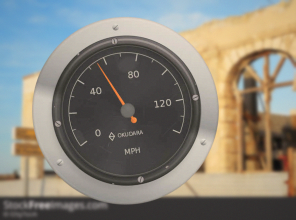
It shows 55 (mph)
